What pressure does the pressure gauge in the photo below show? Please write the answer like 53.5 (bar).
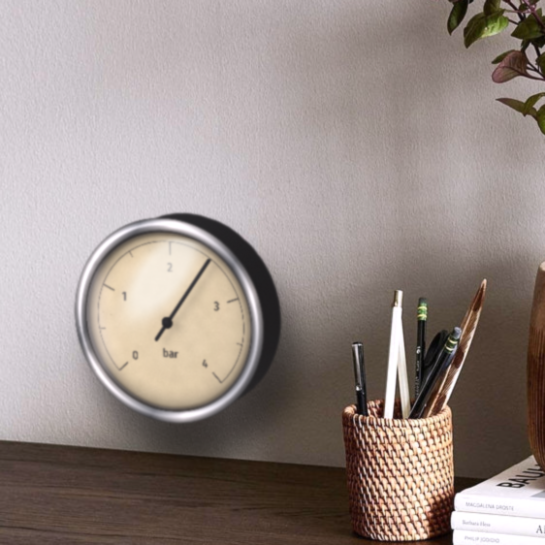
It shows 2.5 (bar)
